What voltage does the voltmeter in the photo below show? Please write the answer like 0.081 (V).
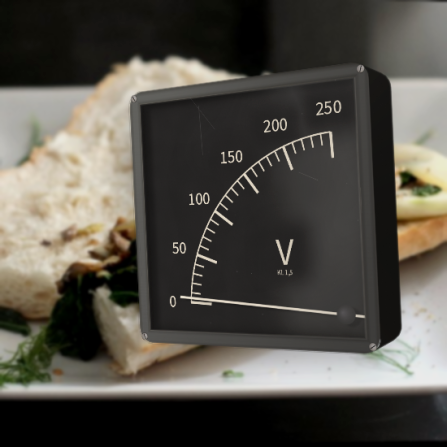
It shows 5 (V)
